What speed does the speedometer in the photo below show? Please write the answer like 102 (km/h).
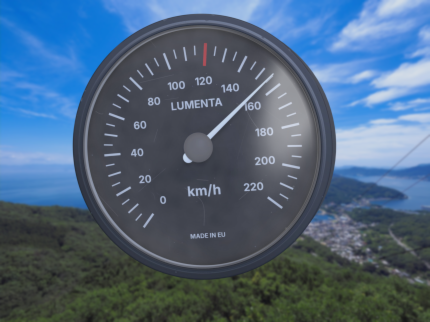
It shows 155 (km/h)
